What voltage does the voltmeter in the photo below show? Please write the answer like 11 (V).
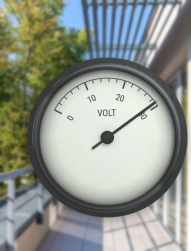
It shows 29 (V)
